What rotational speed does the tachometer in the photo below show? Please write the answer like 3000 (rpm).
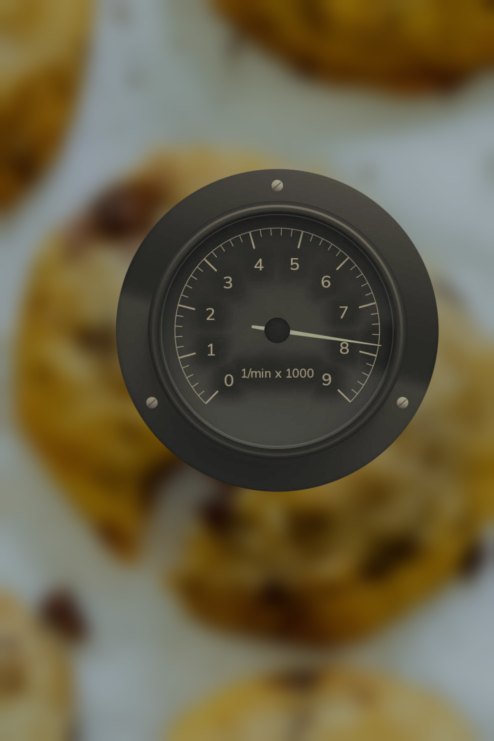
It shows 7800 (rpm)
